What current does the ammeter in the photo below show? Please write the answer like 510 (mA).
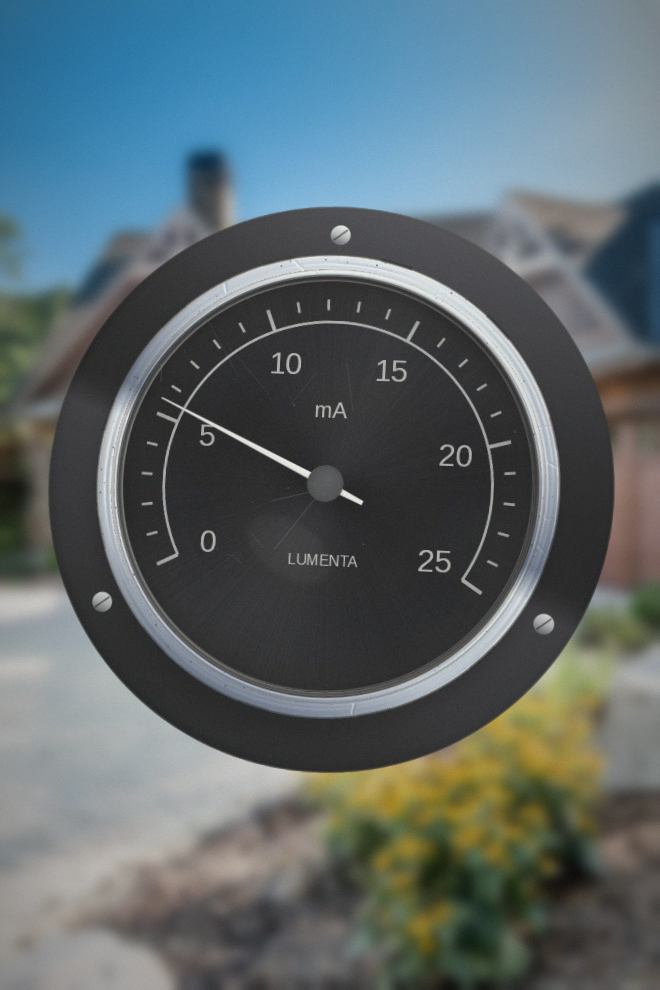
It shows 5.5 (mA)
